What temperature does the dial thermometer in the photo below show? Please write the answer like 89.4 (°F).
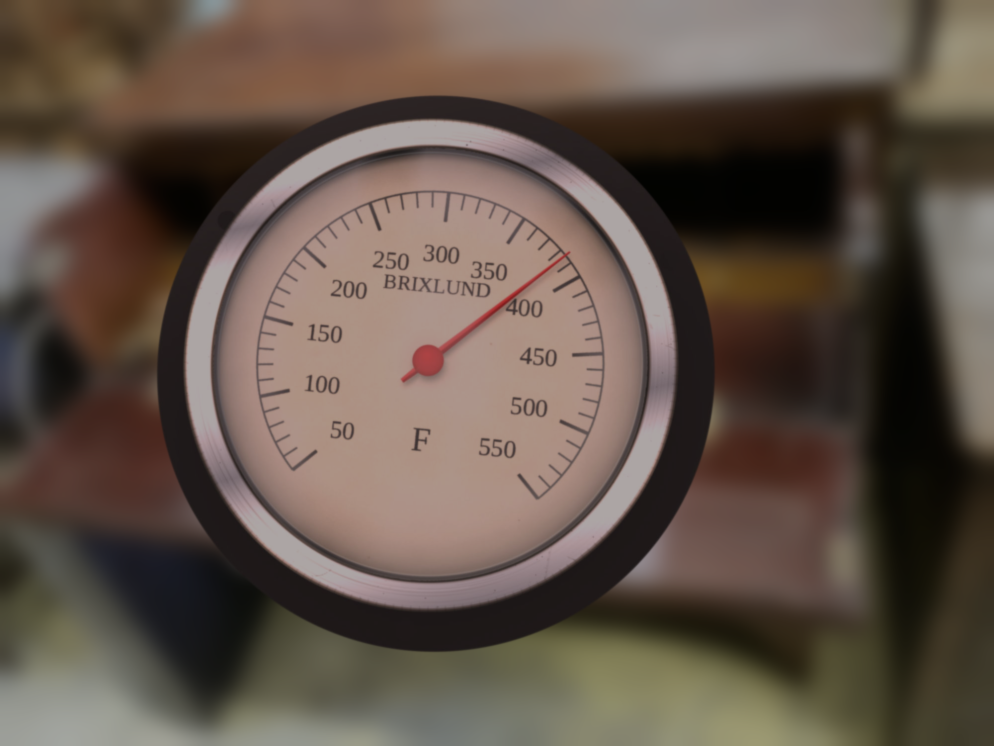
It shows 385 (°F)
